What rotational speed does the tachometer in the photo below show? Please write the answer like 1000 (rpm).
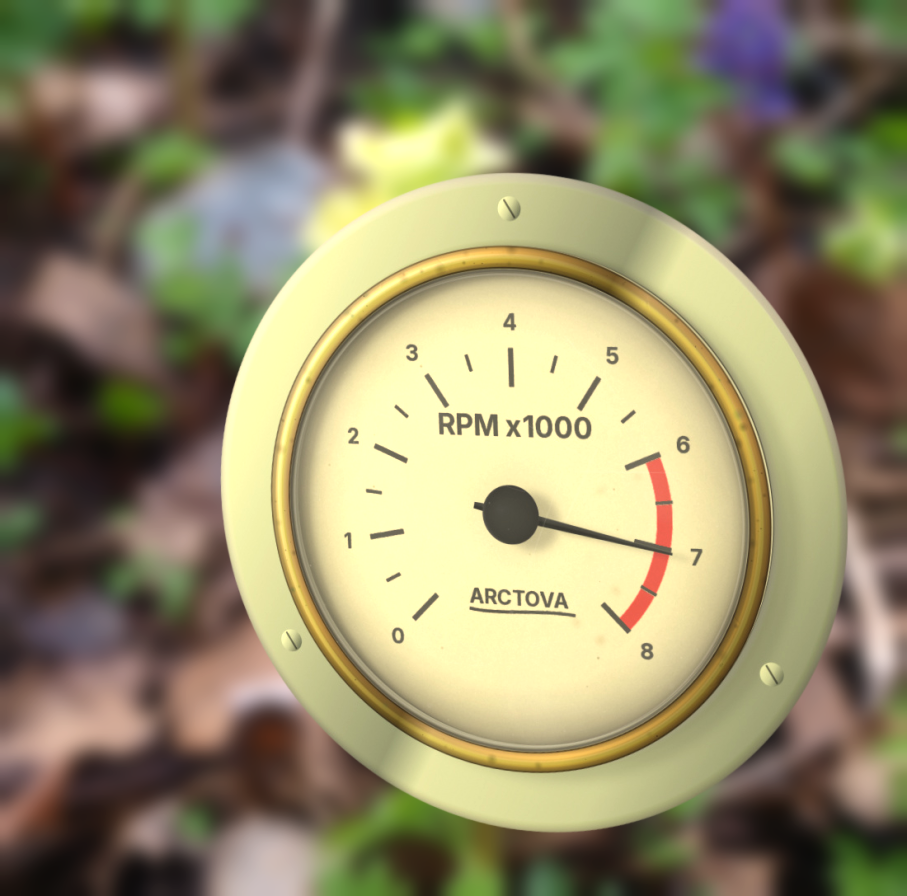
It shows 7000 (rpm)
